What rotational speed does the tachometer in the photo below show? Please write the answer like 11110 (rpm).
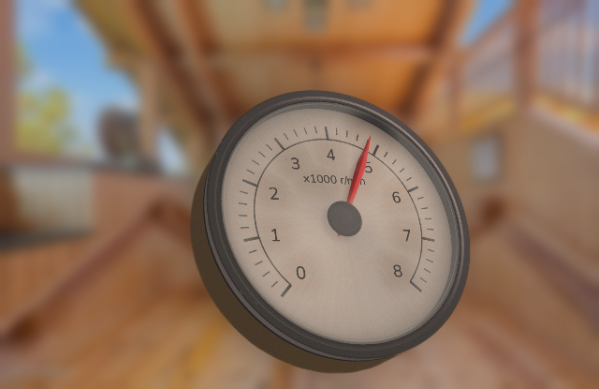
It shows 4800 (rpm)
